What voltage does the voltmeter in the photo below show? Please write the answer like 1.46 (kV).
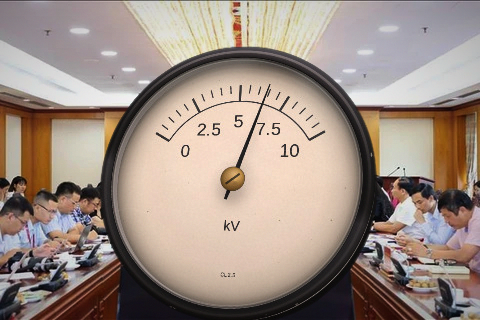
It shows 6.5 (kV)
